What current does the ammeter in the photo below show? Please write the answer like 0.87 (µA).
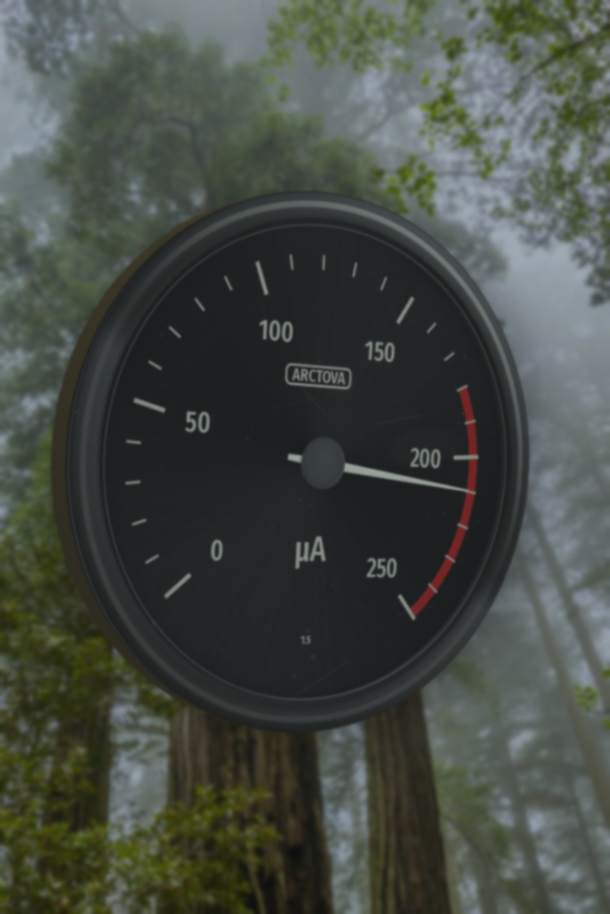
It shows 210 (µA)
